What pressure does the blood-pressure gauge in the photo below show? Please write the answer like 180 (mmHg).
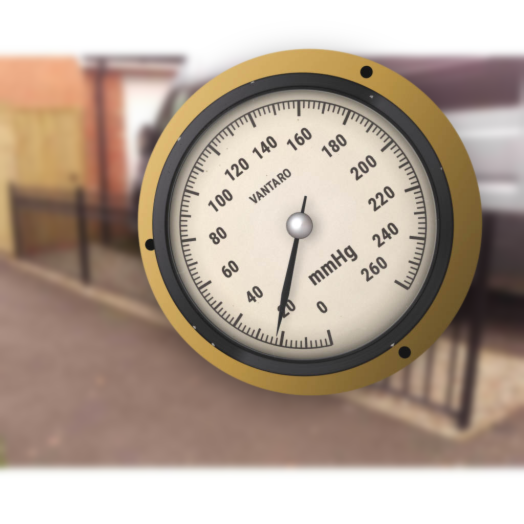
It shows 22 (mmHg)
